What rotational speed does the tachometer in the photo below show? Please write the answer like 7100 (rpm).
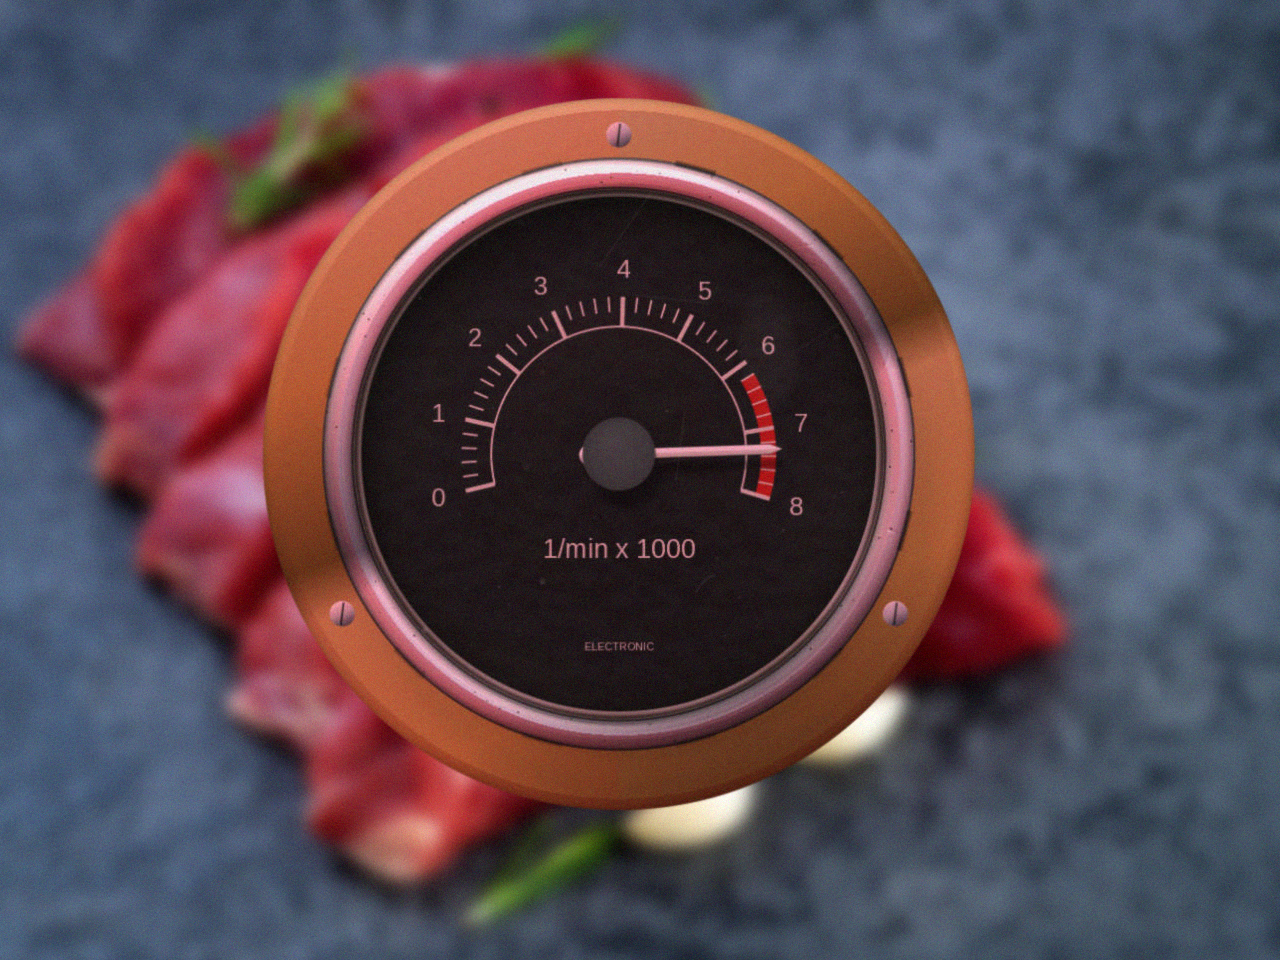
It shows 7300 (rpm)
